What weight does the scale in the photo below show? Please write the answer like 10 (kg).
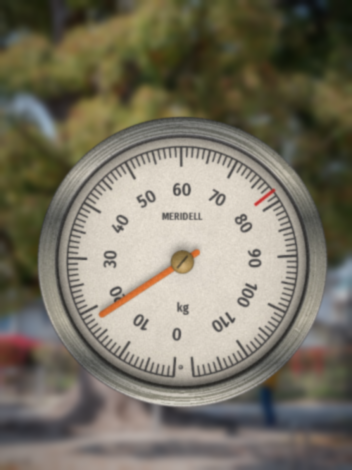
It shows 18 (kg)
